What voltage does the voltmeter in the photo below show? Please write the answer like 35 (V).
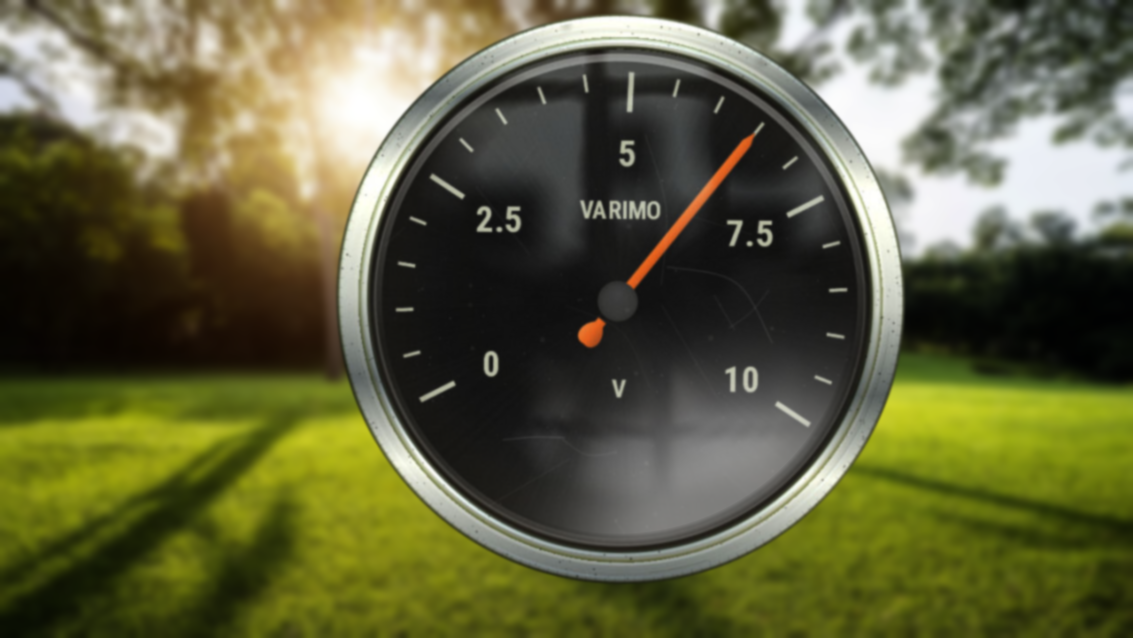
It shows 6.5 (V)
